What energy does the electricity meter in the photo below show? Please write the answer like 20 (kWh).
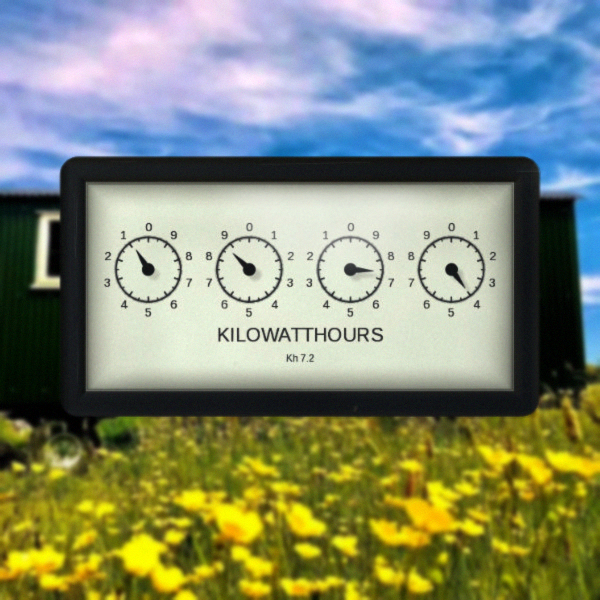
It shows 874 (kWh)
